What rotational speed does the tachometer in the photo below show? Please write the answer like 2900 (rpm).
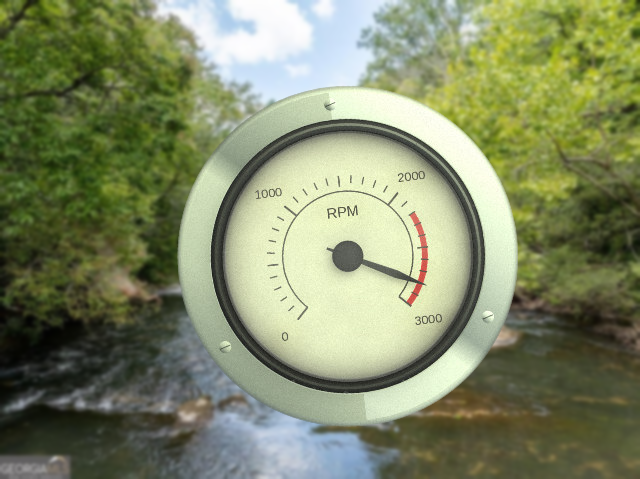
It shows 2800 (rpm)
